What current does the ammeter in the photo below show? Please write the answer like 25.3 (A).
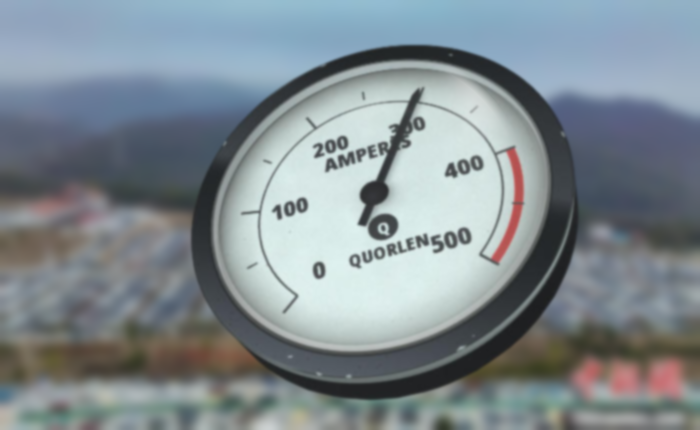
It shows 300 (A)
